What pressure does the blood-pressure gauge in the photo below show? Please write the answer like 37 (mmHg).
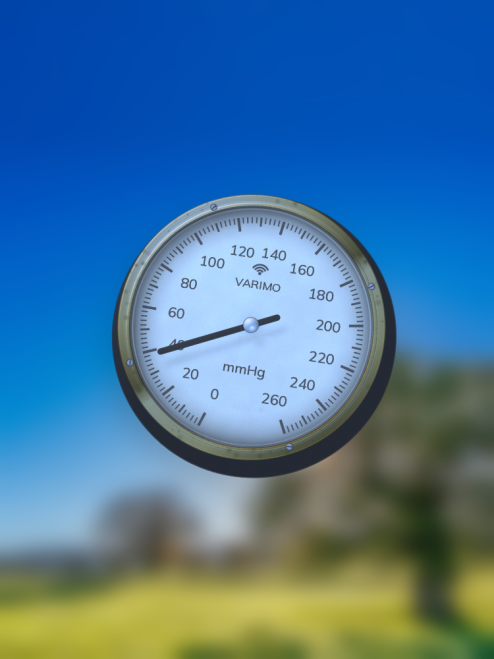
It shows 38 (mmHg)
